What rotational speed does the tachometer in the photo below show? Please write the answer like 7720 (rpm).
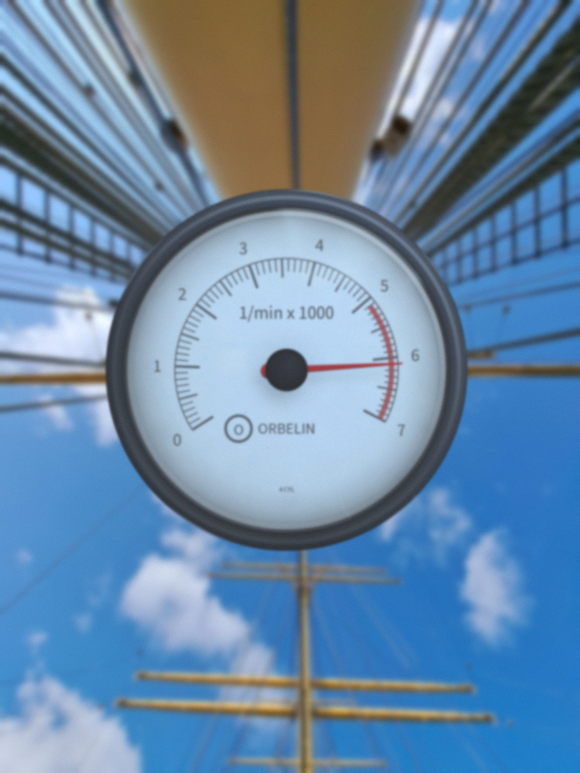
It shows 6100 (rpm)
